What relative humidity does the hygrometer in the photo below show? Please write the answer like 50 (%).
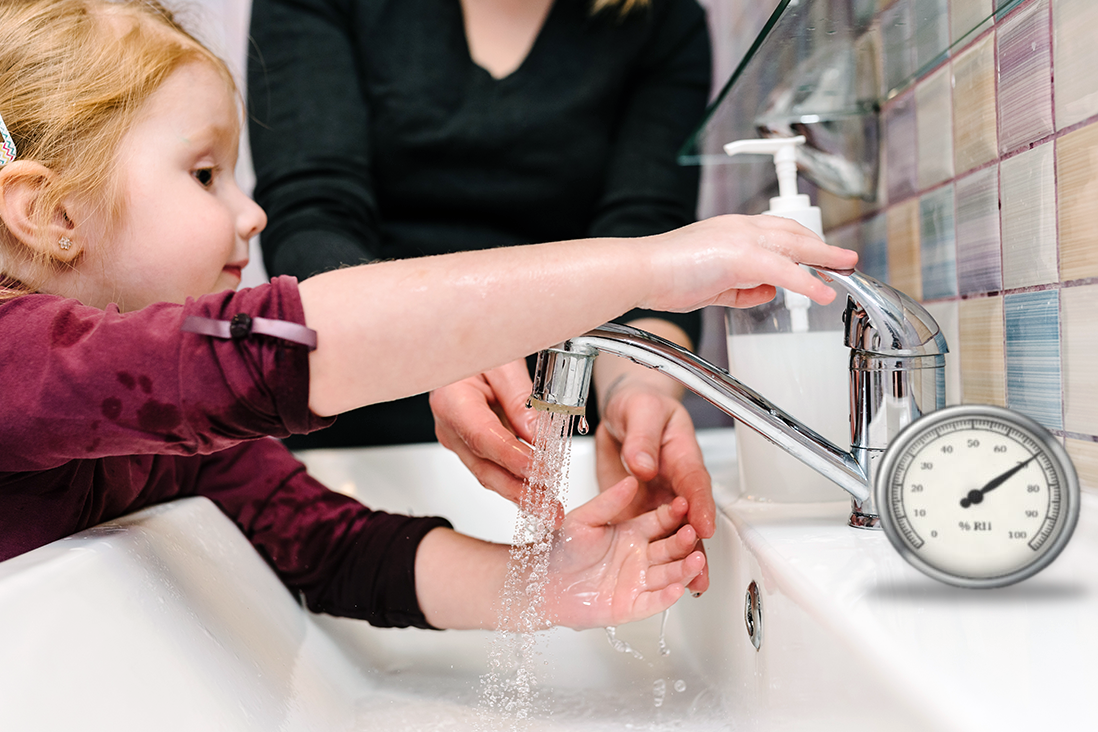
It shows 70 (%)
